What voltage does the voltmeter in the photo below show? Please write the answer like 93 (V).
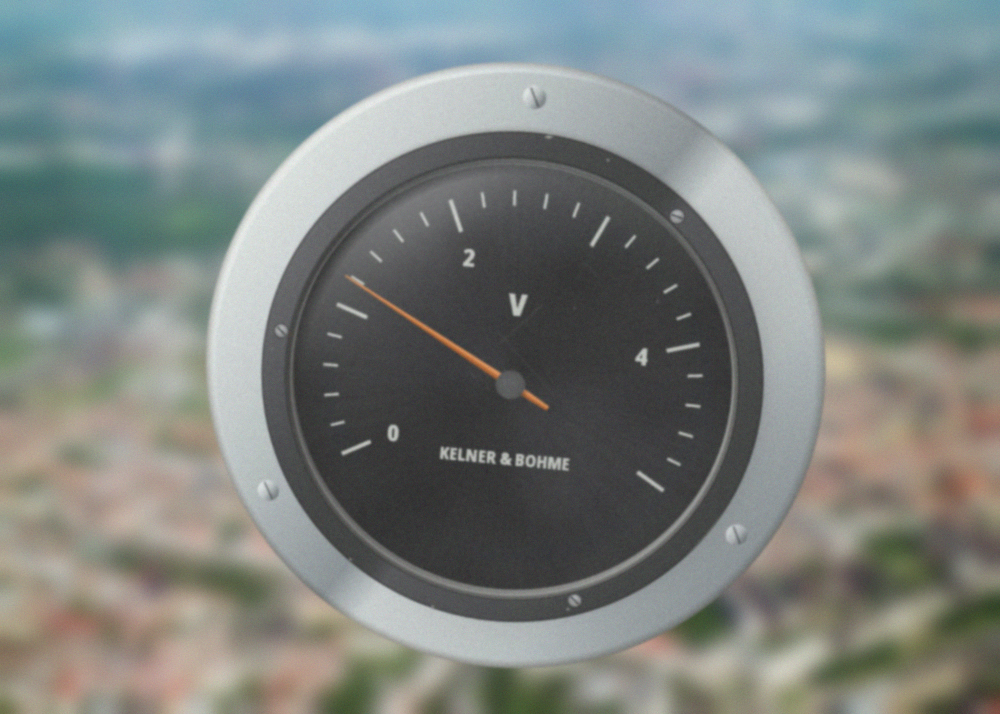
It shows 1.2 (V)
